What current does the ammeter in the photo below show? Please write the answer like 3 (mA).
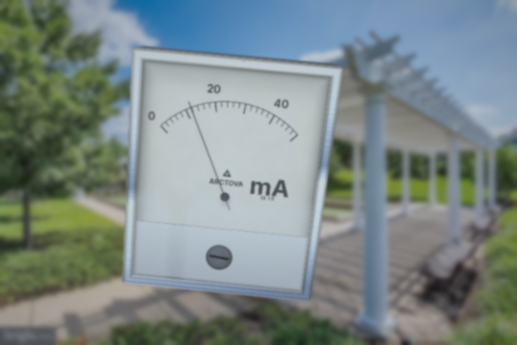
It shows 12 (mA)
